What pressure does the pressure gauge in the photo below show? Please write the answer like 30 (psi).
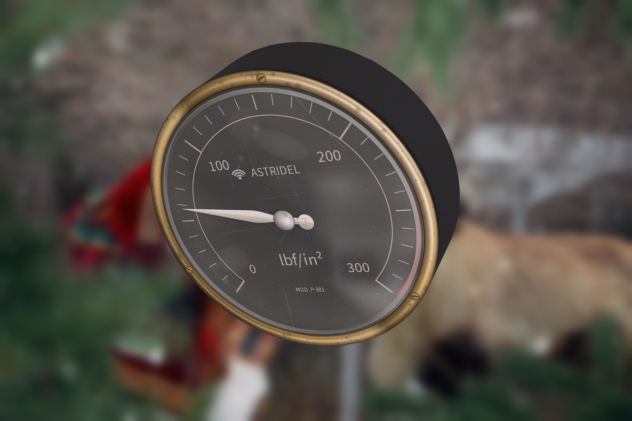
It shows 60 (psi)
